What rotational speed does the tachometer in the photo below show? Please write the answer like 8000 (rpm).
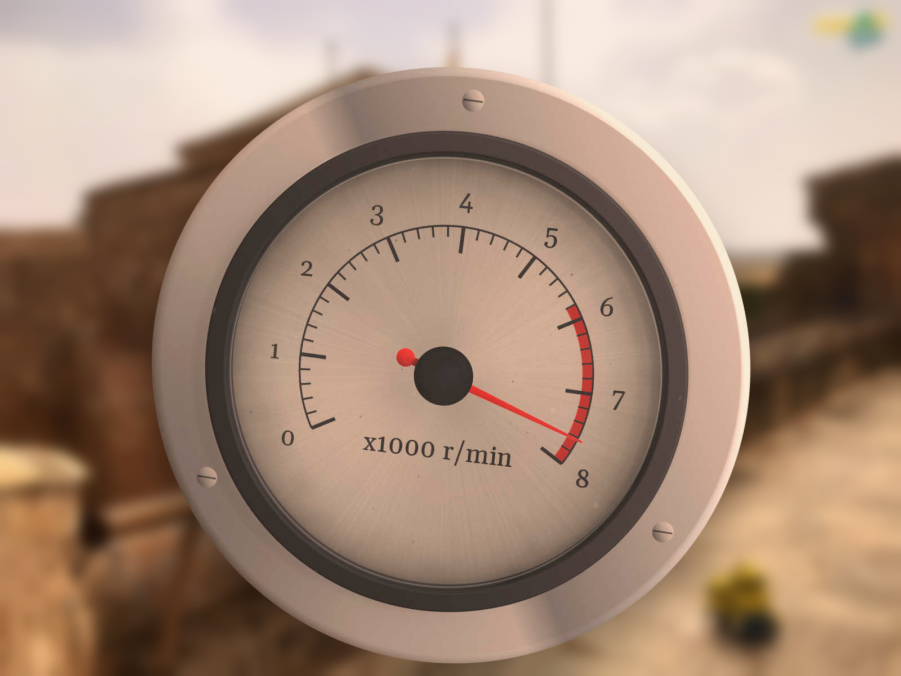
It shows 7600 (rpm)
